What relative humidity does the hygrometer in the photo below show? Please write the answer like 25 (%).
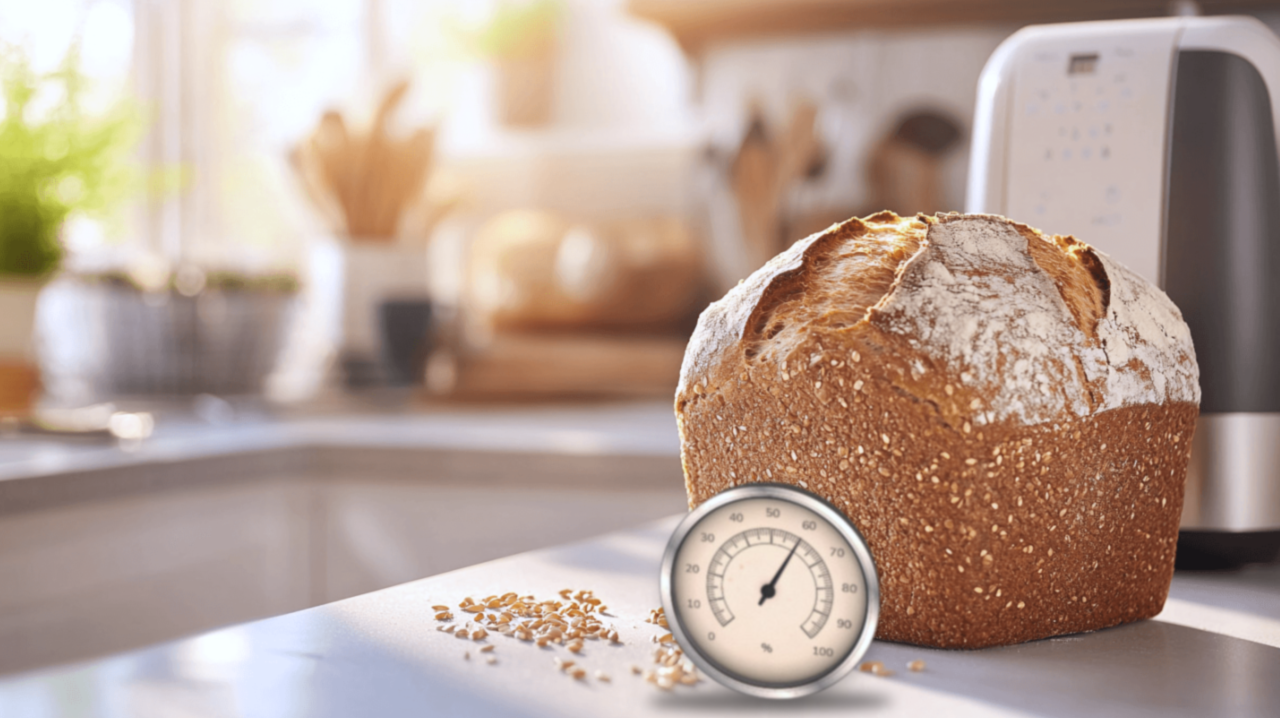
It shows 60 (%)
